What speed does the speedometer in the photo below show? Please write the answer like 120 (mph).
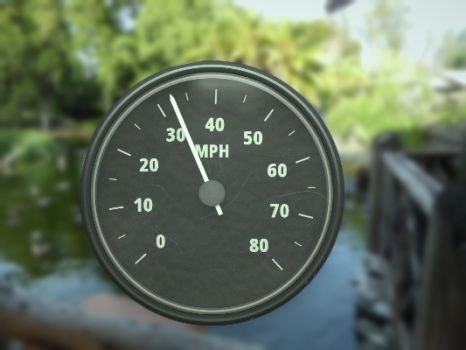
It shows 32.5 (mph)
